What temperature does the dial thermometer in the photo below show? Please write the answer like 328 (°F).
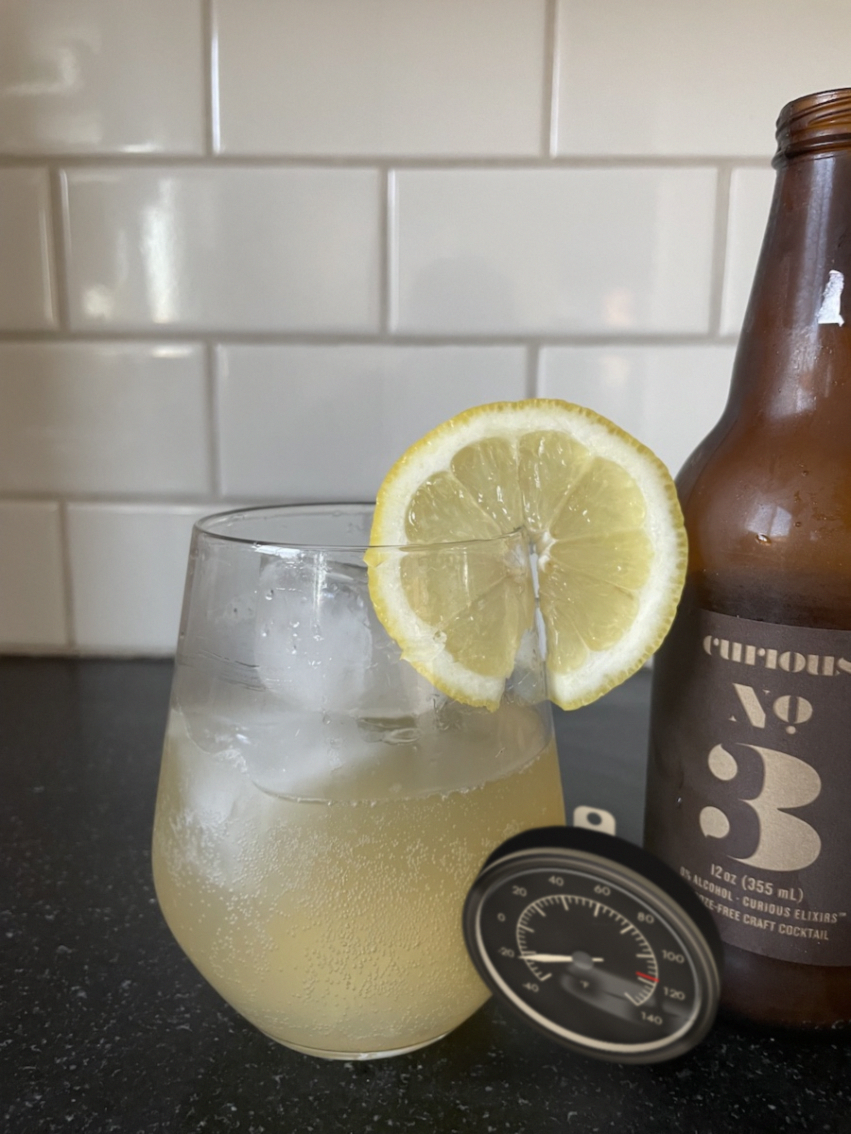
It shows -20 (°F)
